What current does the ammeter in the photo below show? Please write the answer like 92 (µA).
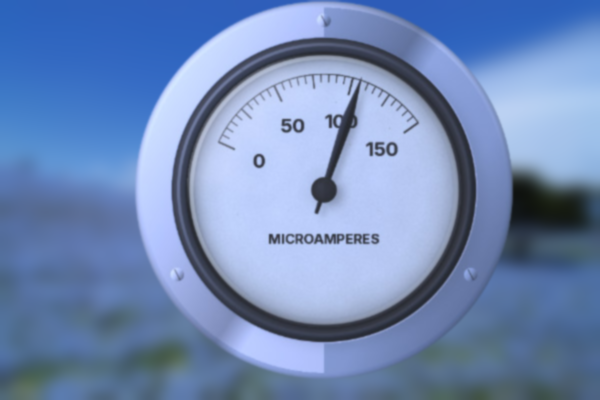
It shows 105 (µA)
